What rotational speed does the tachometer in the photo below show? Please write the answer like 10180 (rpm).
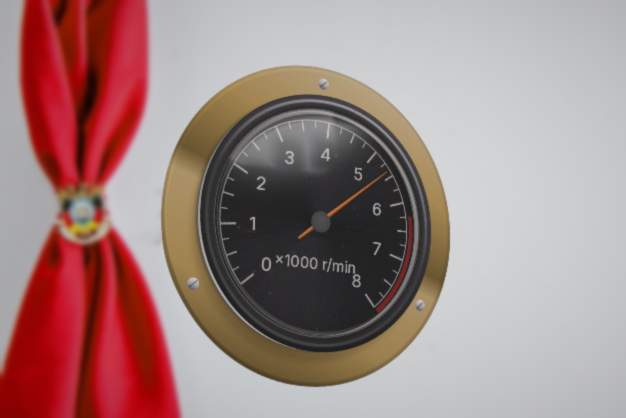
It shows 5375 (rpm)
